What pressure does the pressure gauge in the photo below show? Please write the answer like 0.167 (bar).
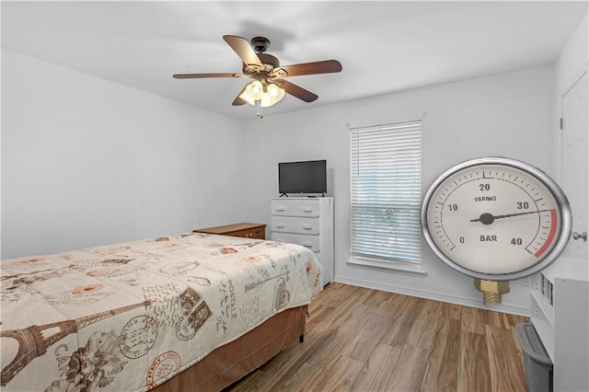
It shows 32 (bar)
